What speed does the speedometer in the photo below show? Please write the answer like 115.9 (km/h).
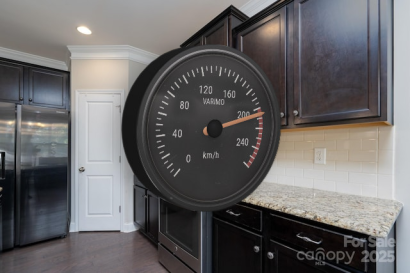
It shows 205 (km/h)
